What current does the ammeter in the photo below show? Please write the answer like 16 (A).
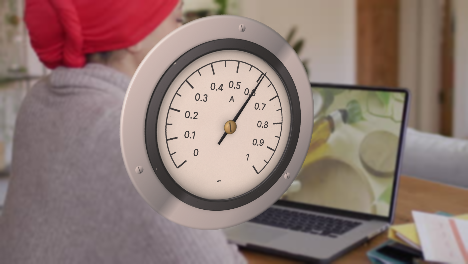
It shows 0.6 (A)
